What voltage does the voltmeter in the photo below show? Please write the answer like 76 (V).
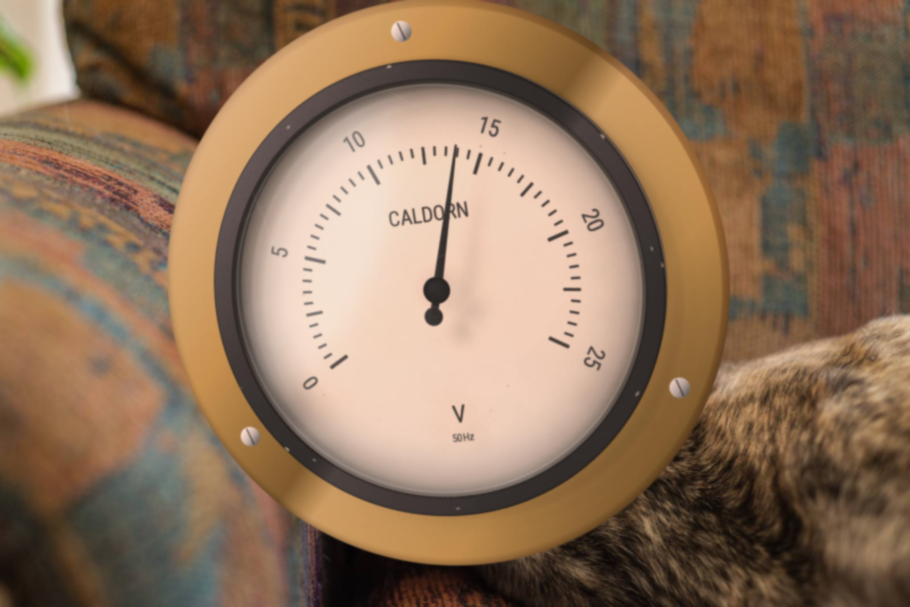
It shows 14 (V)
